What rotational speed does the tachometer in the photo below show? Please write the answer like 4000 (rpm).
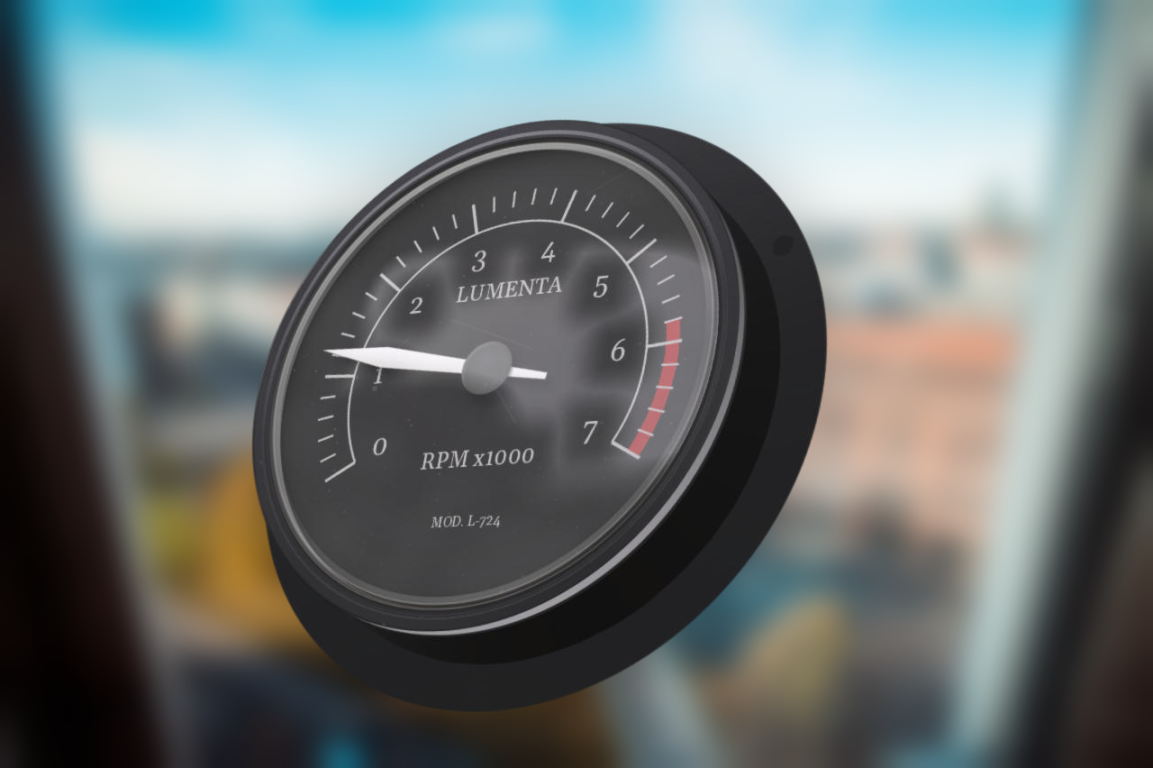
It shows 1200 (rpm)
